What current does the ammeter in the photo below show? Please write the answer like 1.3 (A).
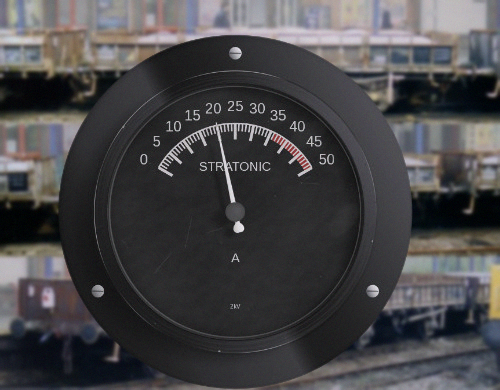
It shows 20 (A)
